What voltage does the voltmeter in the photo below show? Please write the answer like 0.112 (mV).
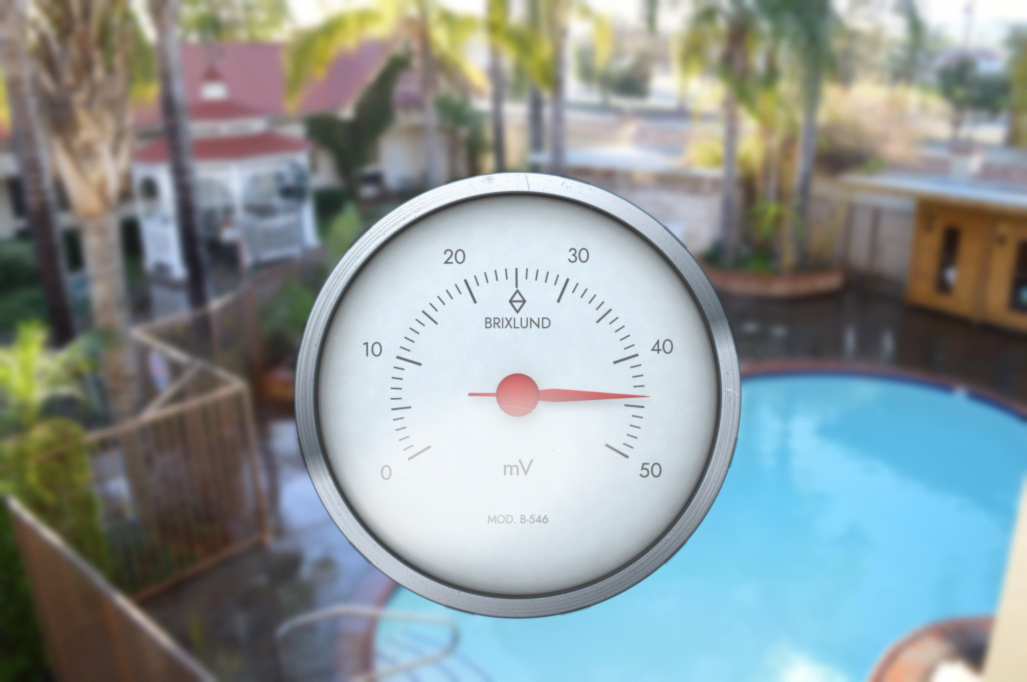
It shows 44 (mV)
